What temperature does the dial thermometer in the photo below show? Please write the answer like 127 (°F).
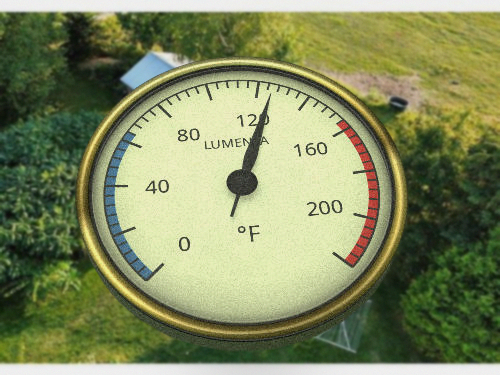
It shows 126 (°F)
